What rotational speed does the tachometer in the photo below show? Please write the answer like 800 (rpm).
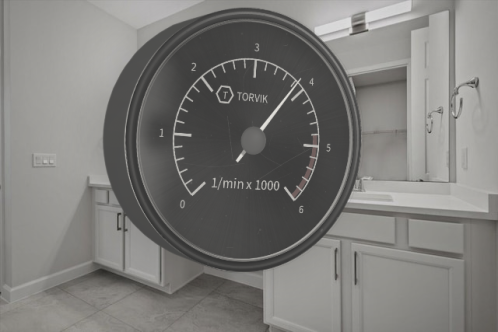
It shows 3800 (rpm)
